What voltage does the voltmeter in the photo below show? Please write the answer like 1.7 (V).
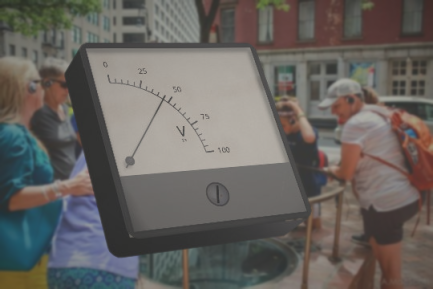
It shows 45 (V)
